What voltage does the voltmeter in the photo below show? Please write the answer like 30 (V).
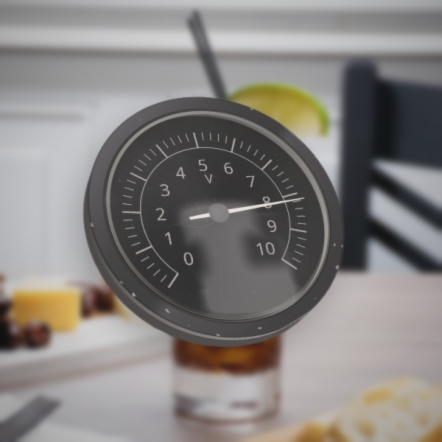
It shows 8.2 (V)
